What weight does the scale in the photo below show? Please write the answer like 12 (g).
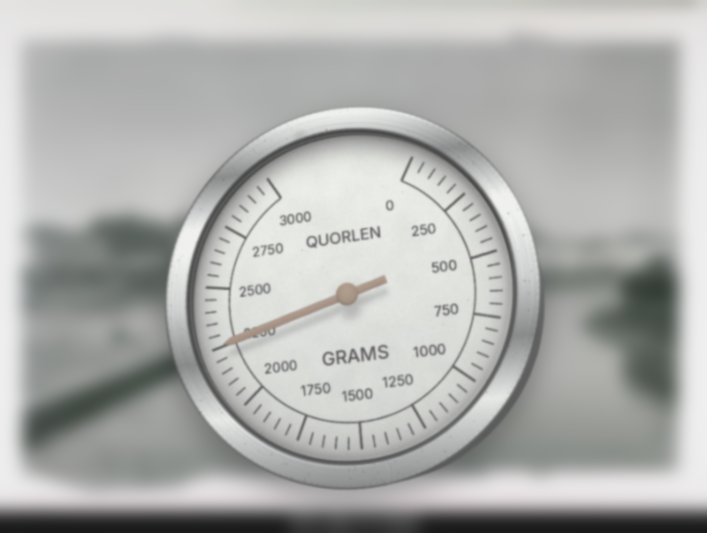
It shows 2250 (g)
